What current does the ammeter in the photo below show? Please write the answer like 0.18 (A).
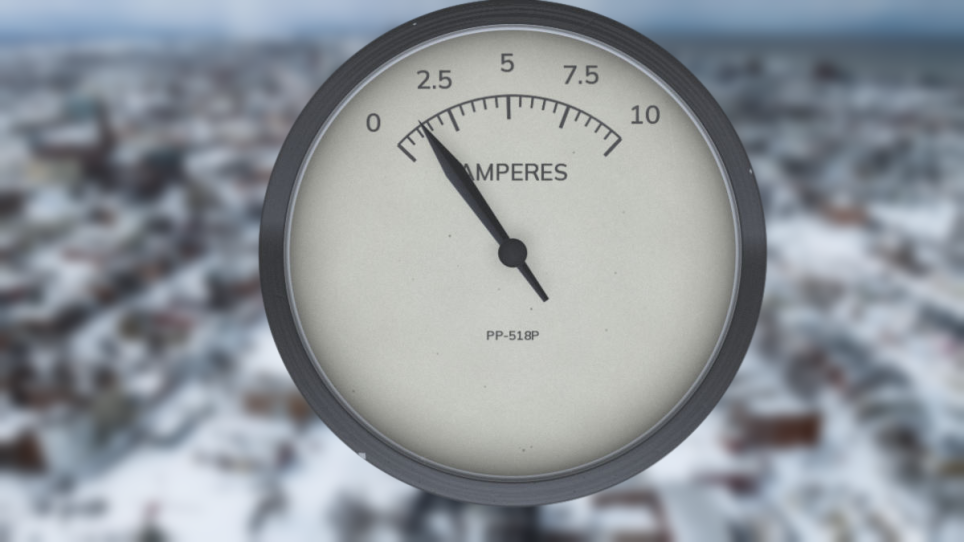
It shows 1.25 (A)
